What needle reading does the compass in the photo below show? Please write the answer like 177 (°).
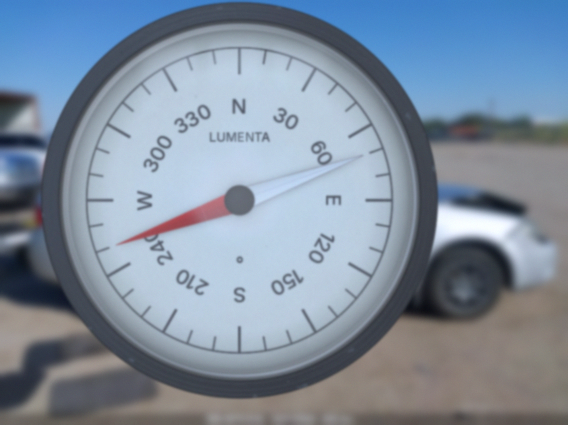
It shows 250 (°)
